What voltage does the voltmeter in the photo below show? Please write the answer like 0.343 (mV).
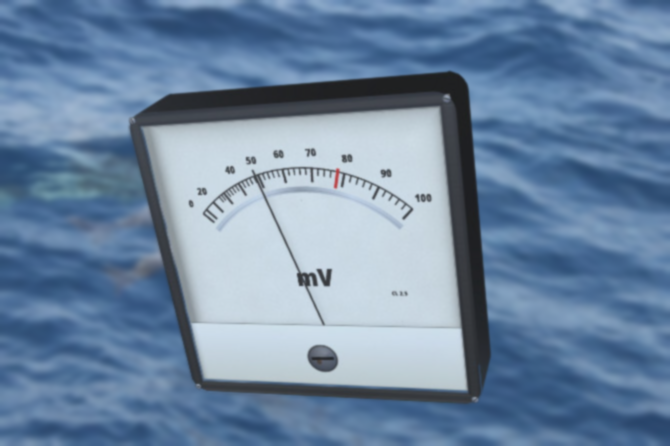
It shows 50 (mV)
